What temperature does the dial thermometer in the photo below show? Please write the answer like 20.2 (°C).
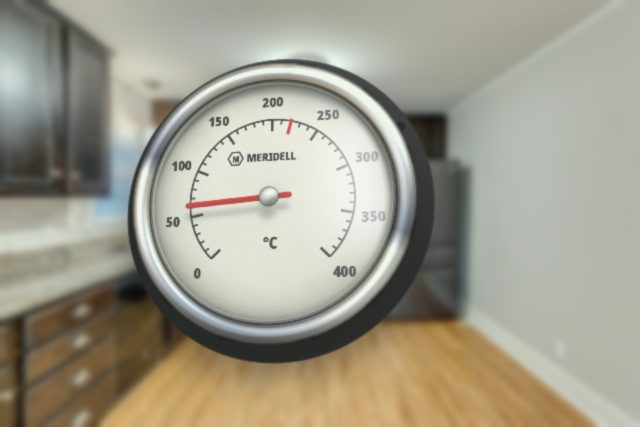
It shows 60 (°C)
